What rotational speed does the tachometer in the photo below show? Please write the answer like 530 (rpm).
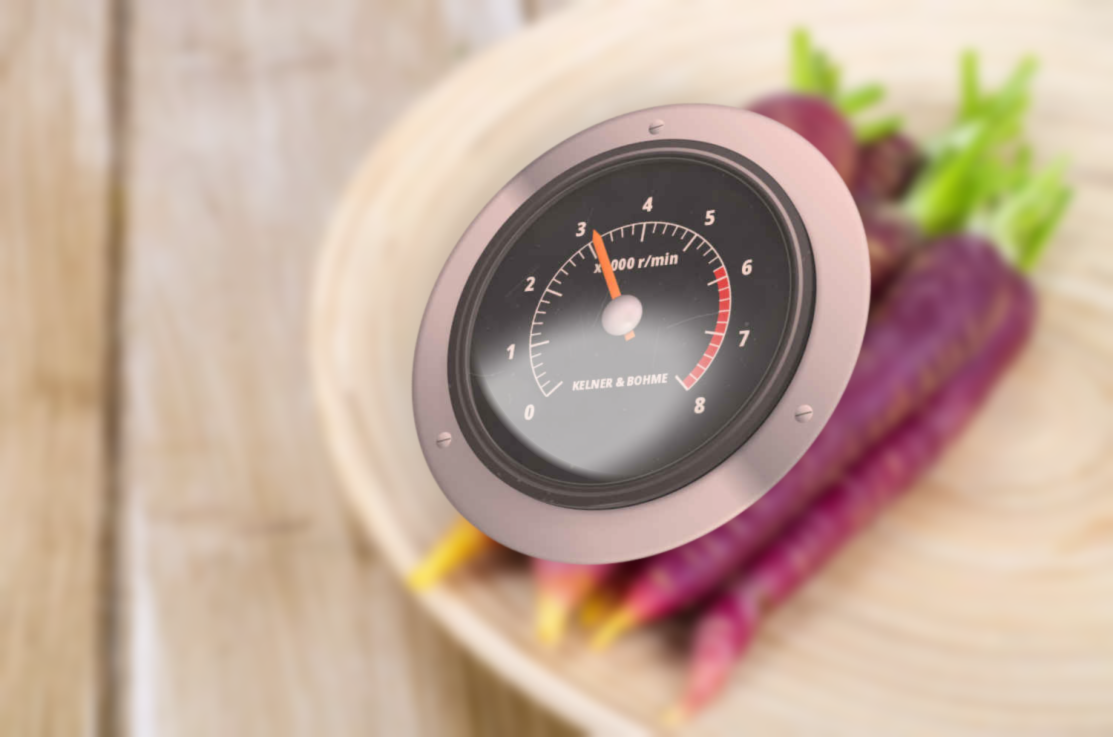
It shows 3200 (rpm)
